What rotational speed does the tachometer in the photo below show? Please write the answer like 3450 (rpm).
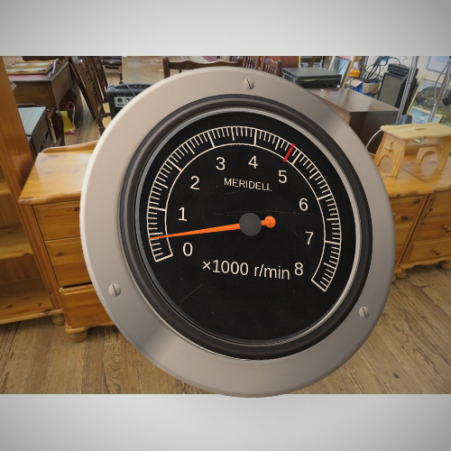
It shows 400 (rpm)
